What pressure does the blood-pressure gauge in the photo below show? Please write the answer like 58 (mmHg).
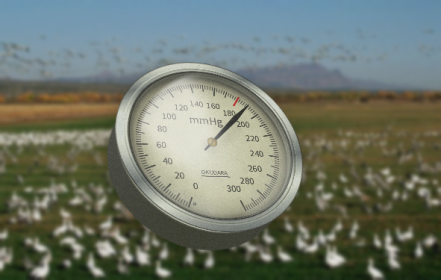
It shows 190 (mmHg)
